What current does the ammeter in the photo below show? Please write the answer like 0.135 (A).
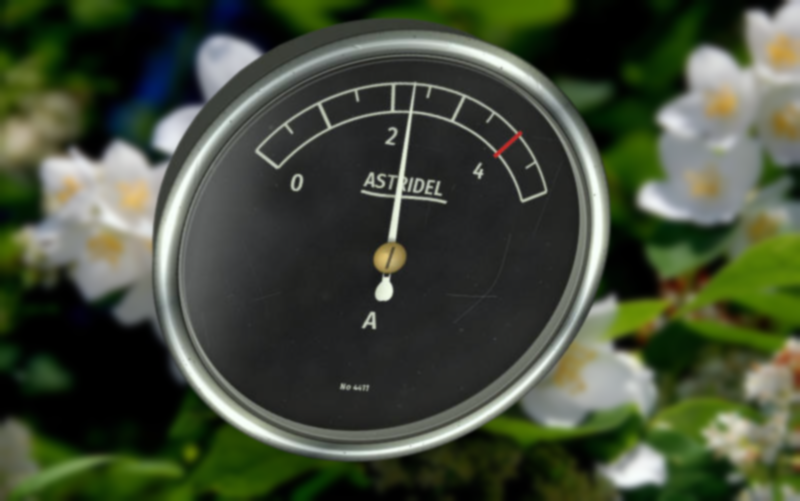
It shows 2.25 (A)
